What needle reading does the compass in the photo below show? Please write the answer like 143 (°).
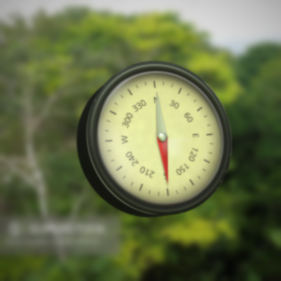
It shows 180 (°)
